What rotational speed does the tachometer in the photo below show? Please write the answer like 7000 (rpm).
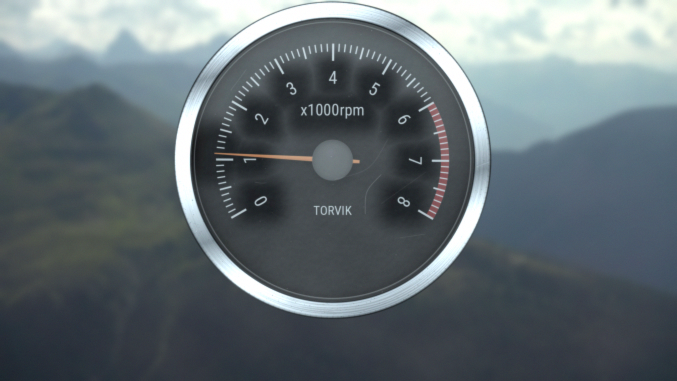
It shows 1100 (rpm)
